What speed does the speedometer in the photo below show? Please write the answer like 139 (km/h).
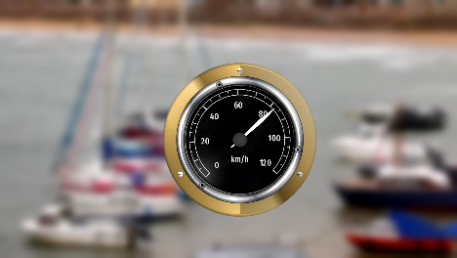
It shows 82.5 (km/h)
